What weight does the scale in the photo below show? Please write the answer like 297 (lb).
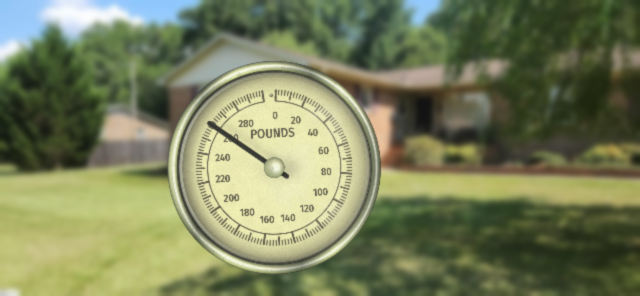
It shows 260 (lb)
